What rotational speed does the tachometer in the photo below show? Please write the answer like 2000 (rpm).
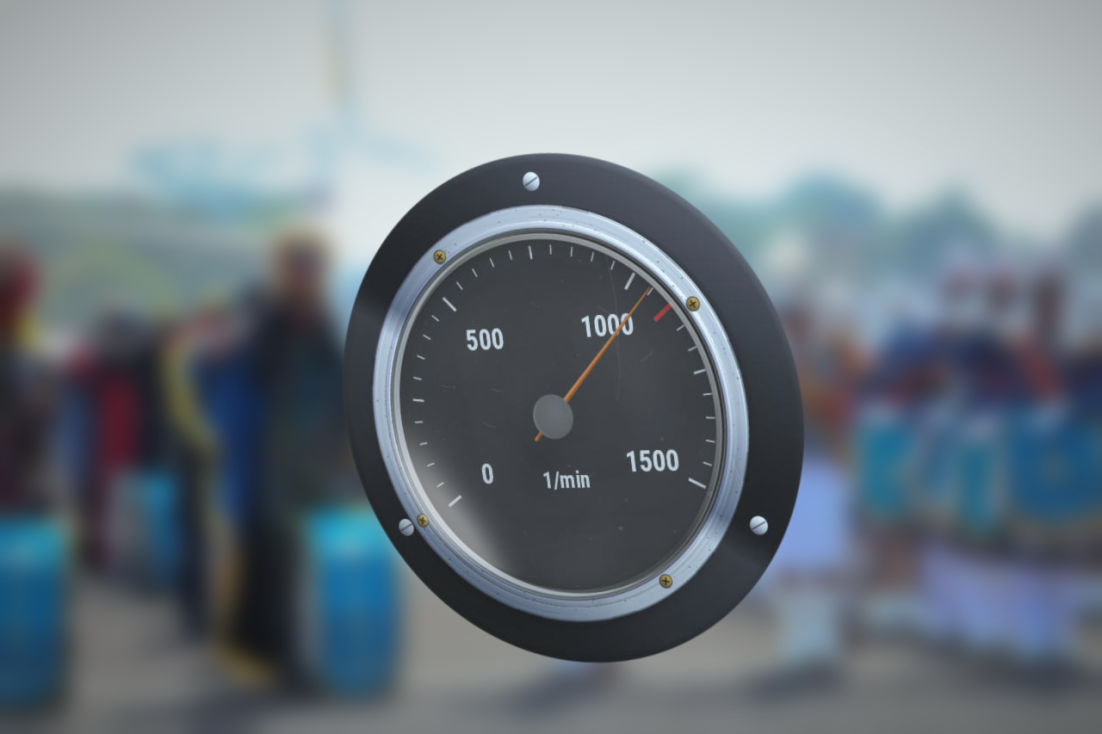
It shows 1050 (rpm)
